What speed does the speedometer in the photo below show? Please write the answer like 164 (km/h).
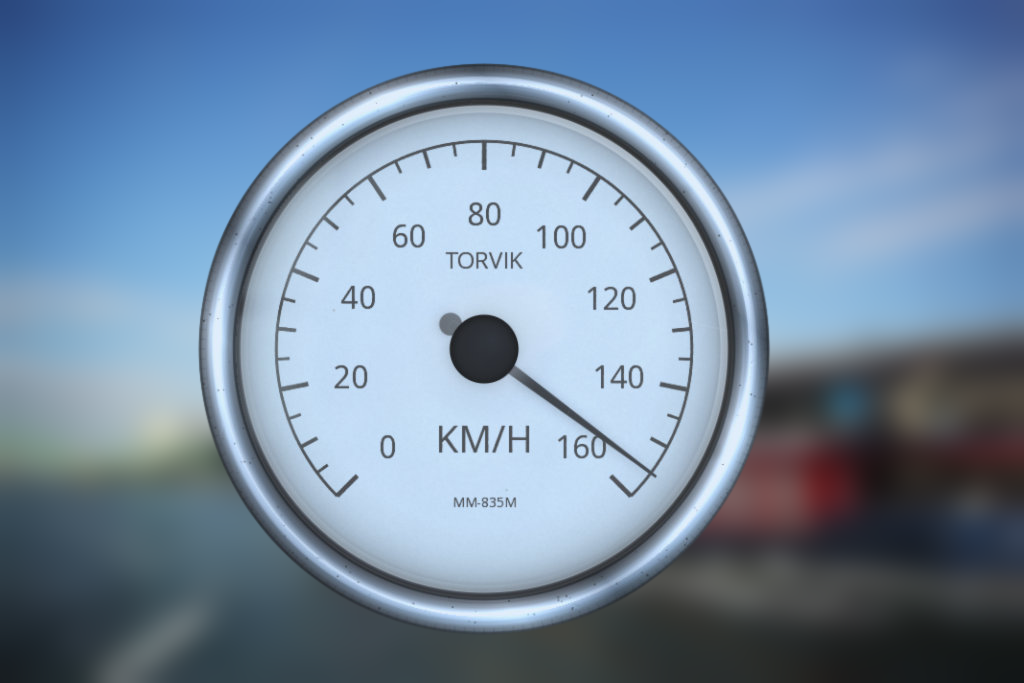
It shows 155 (km/h)
